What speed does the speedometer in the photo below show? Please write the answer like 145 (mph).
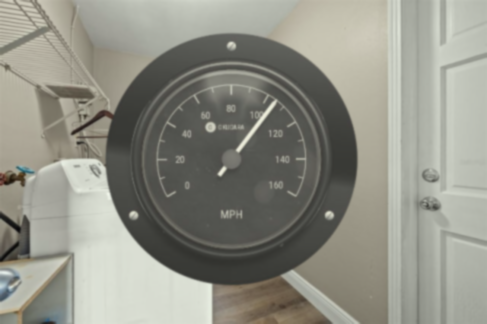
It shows 105 (mph)
